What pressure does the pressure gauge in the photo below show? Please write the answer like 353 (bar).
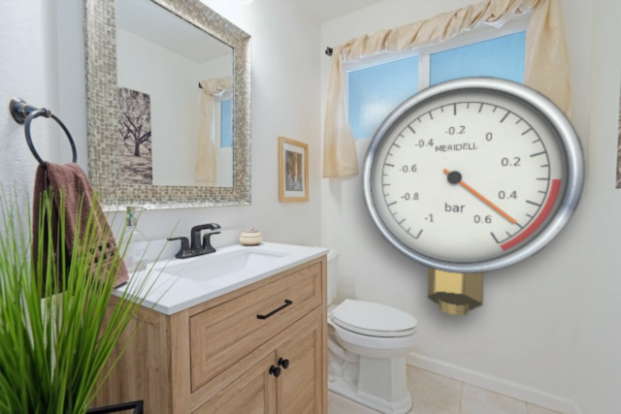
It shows 0.5 (bar)
